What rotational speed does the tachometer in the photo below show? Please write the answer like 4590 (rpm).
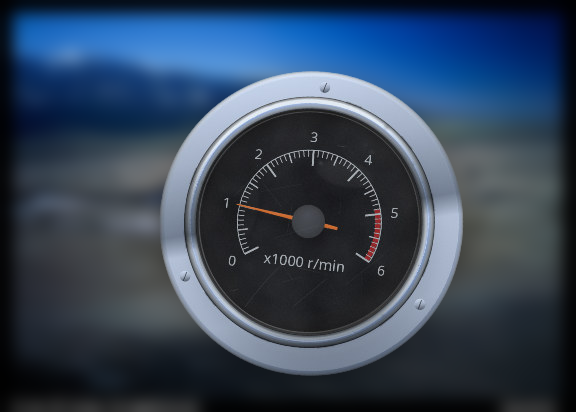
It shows 1000 (rpm)
